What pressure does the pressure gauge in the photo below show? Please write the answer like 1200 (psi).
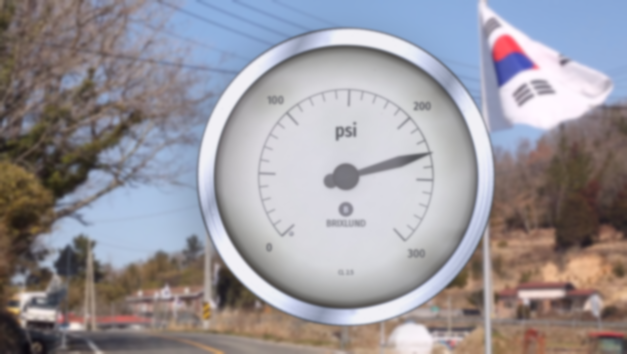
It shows 230 (psi)
